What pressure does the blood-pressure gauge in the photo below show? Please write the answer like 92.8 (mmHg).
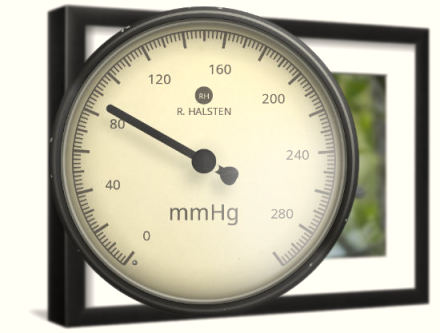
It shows 86 (mmHg)
